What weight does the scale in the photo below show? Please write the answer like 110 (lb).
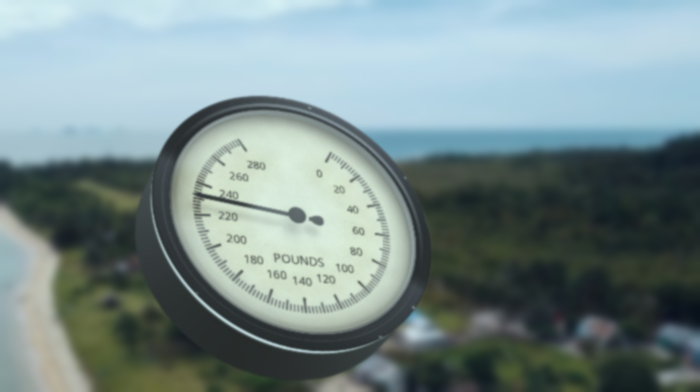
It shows 230 (lb)
